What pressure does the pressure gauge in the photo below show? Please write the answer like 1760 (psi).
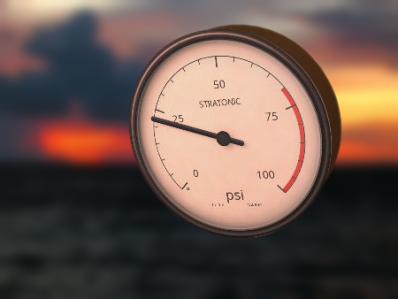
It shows 22.5 (psi)
